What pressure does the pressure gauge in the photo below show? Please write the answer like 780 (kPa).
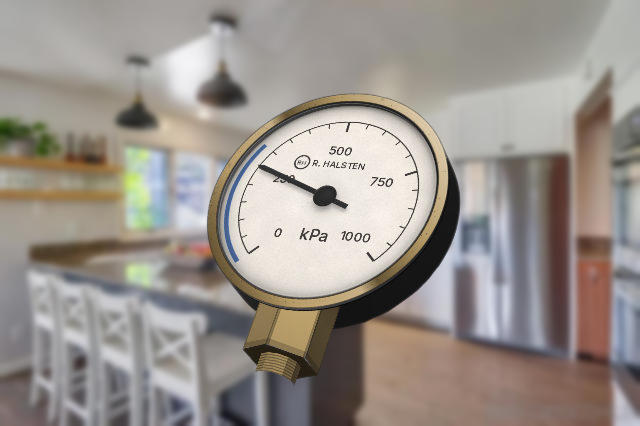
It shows 250 (kPa)
